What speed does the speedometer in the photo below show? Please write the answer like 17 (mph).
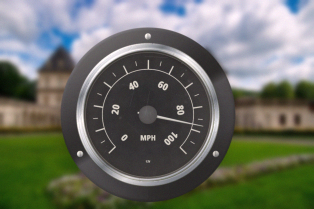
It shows 87.5 (mph)
